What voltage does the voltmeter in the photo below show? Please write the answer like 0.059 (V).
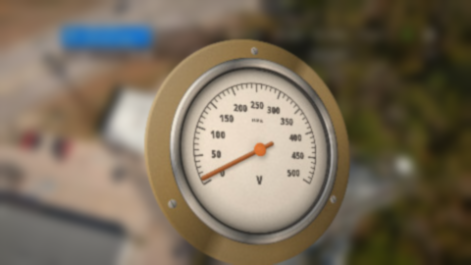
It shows 10 (V)
